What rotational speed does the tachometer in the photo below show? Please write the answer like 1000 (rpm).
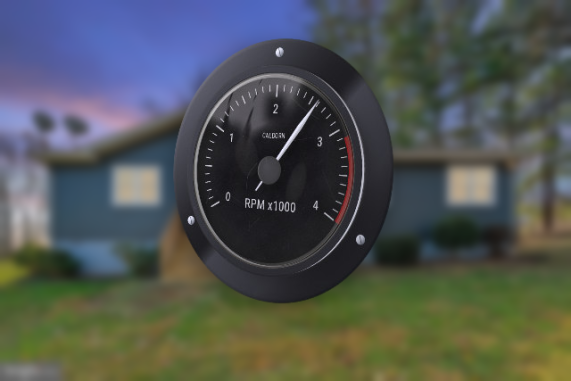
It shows 2600 (rpm)
